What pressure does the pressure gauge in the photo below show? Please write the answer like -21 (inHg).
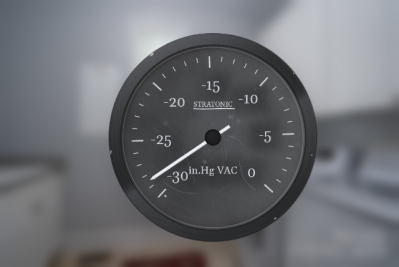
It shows -28.5 (inHg)
